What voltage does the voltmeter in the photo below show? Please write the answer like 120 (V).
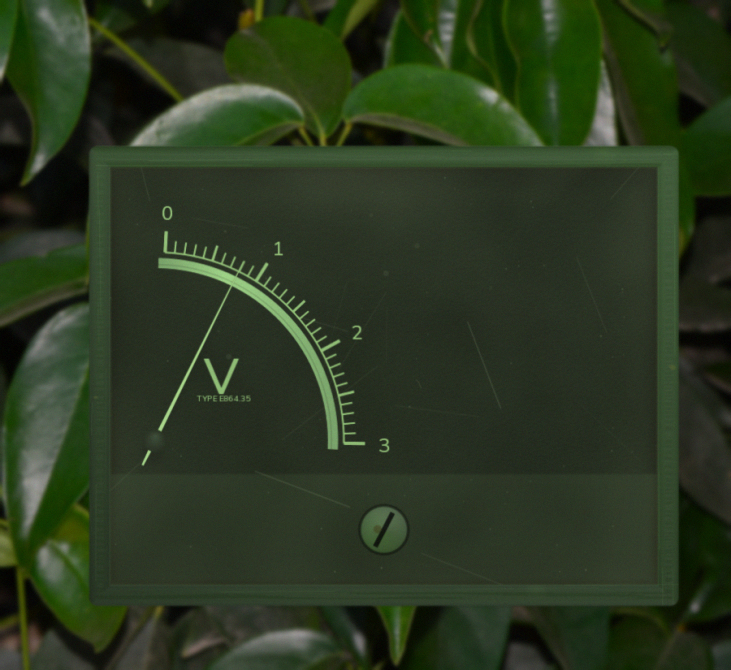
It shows 0.8 (V)
